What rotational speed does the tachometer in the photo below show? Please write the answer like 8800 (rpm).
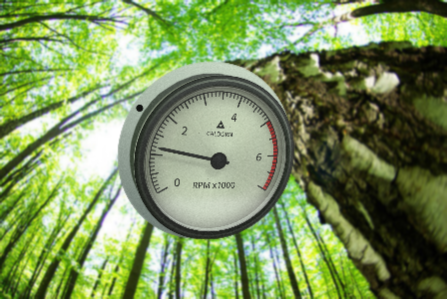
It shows 1200 (rpm)
